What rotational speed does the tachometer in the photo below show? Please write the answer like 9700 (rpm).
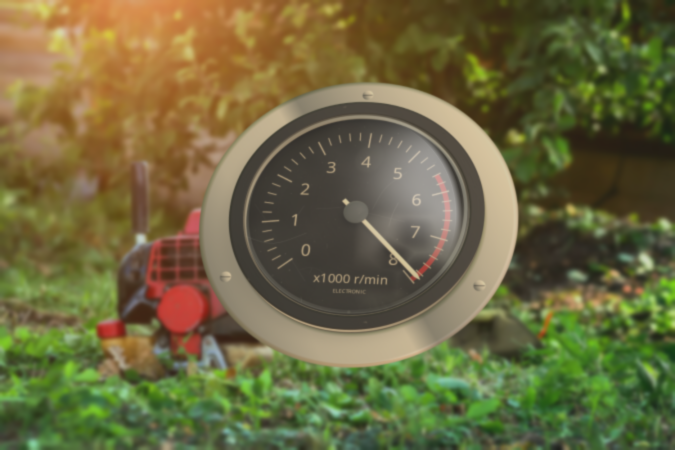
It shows 7900 (rpm)
